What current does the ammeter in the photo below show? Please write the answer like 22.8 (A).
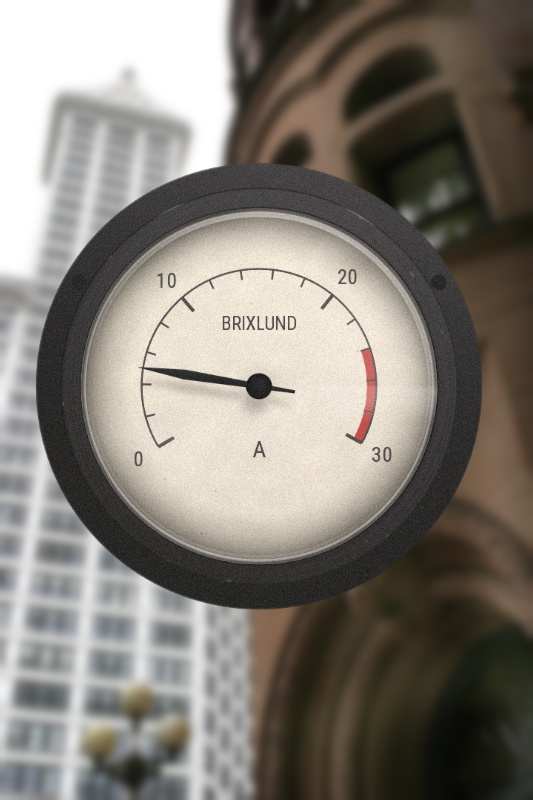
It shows 5 (A)
